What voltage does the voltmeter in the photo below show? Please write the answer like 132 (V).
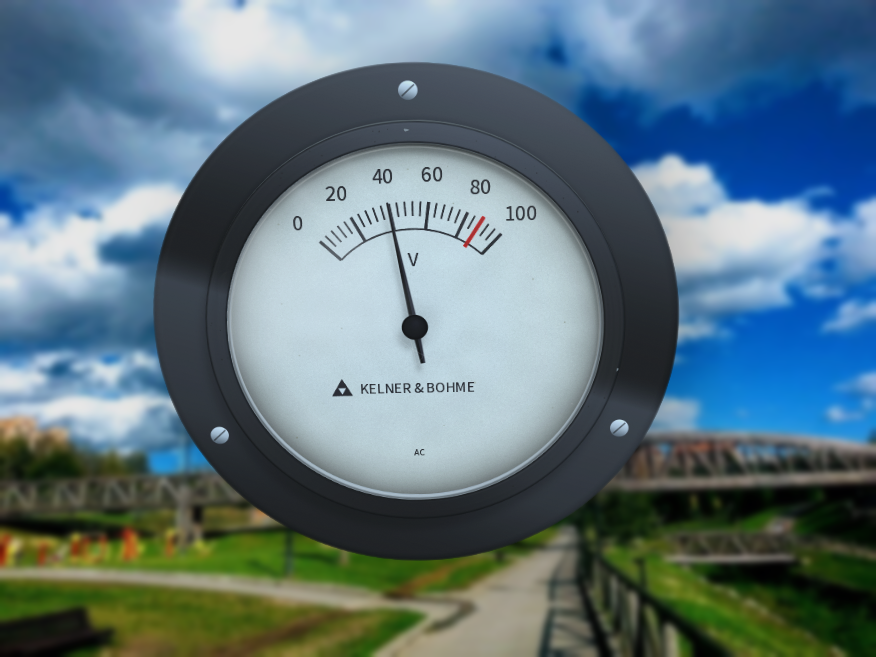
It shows 40 (V)
